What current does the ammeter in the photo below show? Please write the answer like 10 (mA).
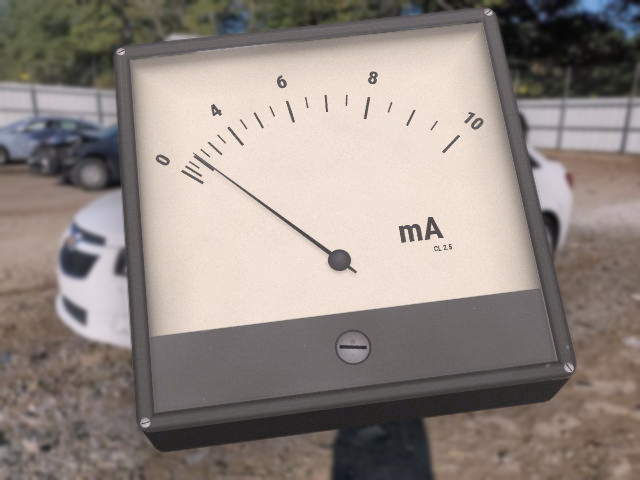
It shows 2 (mA)
